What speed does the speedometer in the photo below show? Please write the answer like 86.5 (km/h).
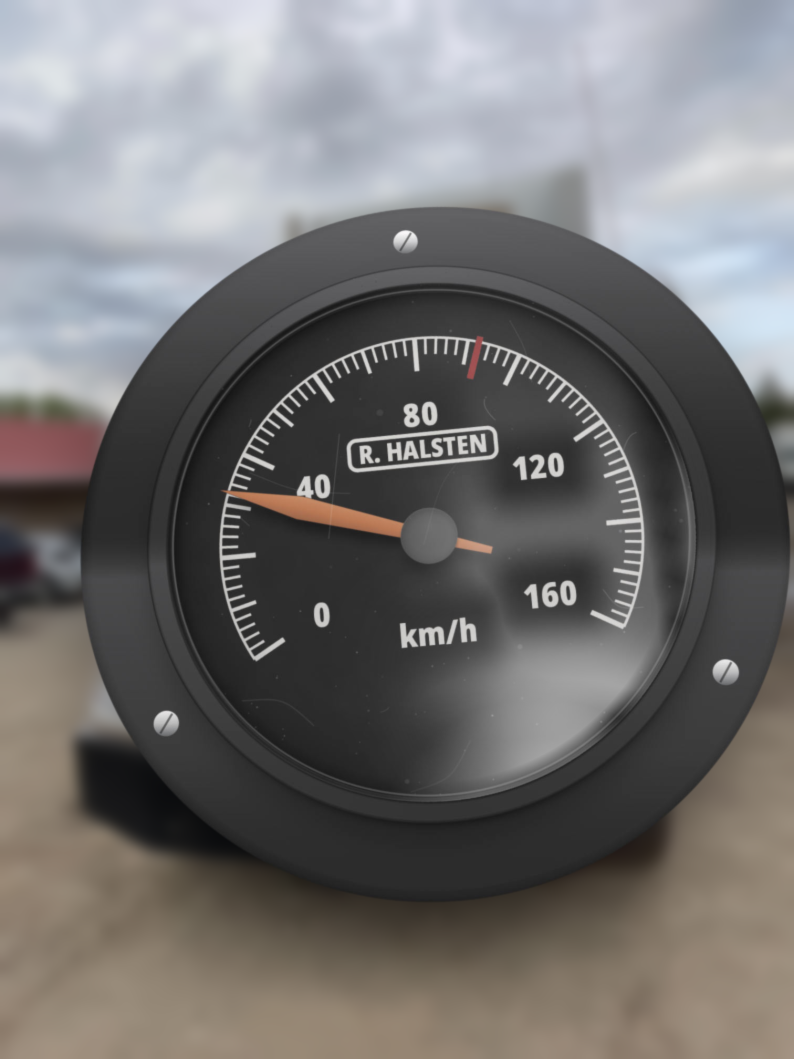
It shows 32 (km/h)
